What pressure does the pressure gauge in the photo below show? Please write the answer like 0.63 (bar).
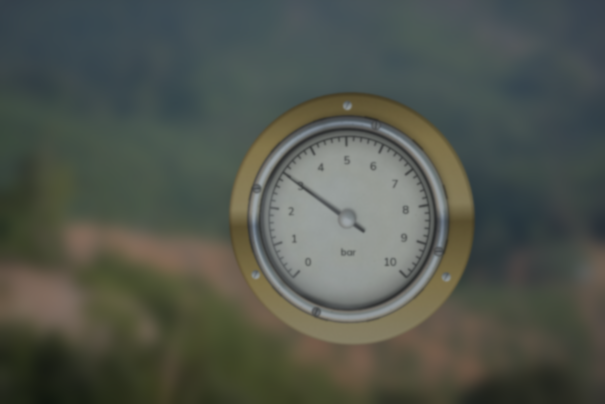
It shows 3 (bar)
